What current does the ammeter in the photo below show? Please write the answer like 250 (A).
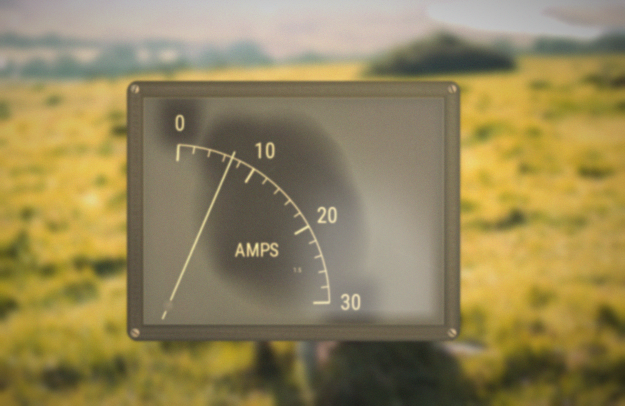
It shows 7 (A)
